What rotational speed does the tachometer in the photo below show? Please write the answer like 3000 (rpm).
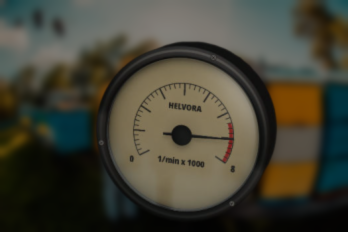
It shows 7000 (rpm)
